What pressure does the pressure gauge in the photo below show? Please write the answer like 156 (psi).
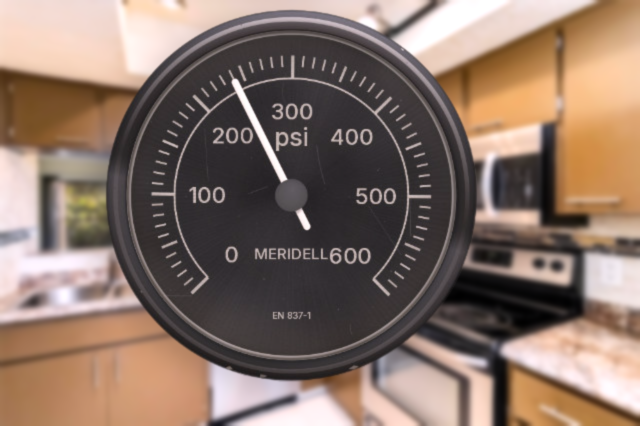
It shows 240 (psi)
